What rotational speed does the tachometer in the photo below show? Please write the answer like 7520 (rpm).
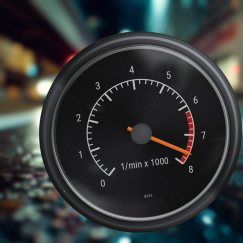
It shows 7600 (rpm)
